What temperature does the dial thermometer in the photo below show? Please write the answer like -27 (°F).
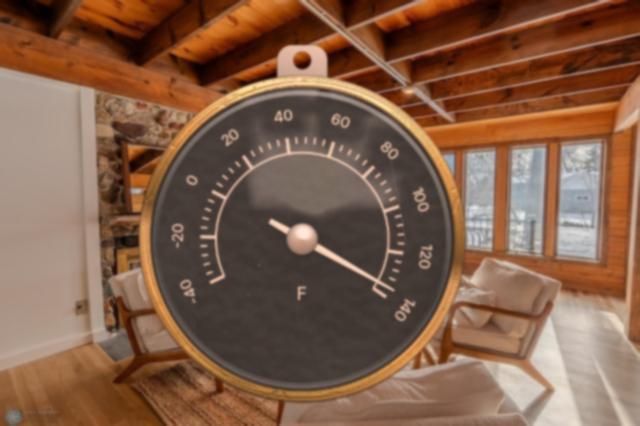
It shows 136 (°F)
